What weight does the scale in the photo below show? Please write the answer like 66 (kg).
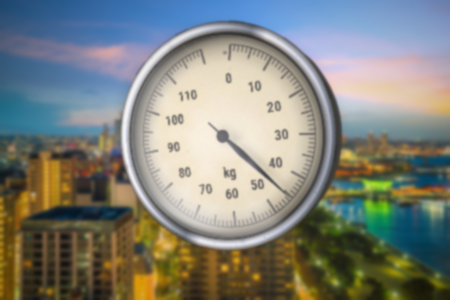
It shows 45 (kg)
